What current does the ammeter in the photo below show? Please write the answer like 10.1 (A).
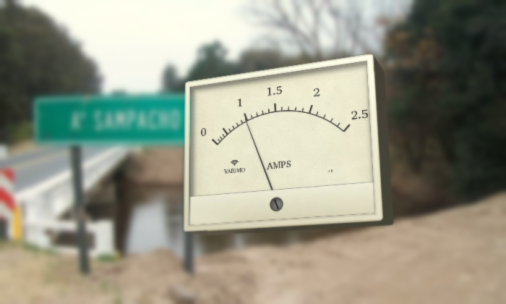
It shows 1 (A)
